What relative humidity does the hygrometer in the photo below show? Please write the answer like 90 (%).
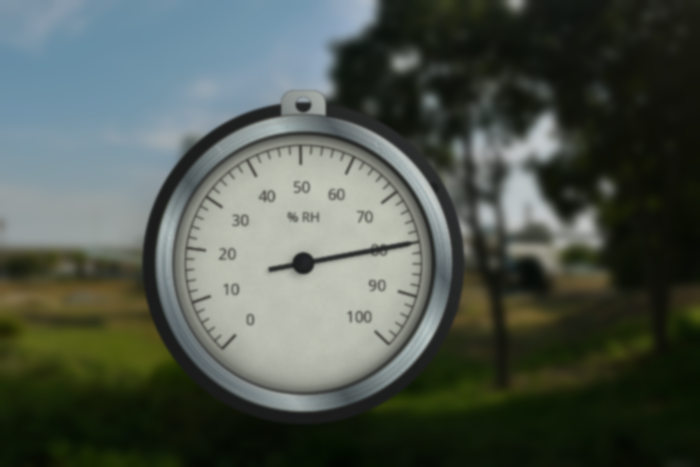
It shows 80 (%)
